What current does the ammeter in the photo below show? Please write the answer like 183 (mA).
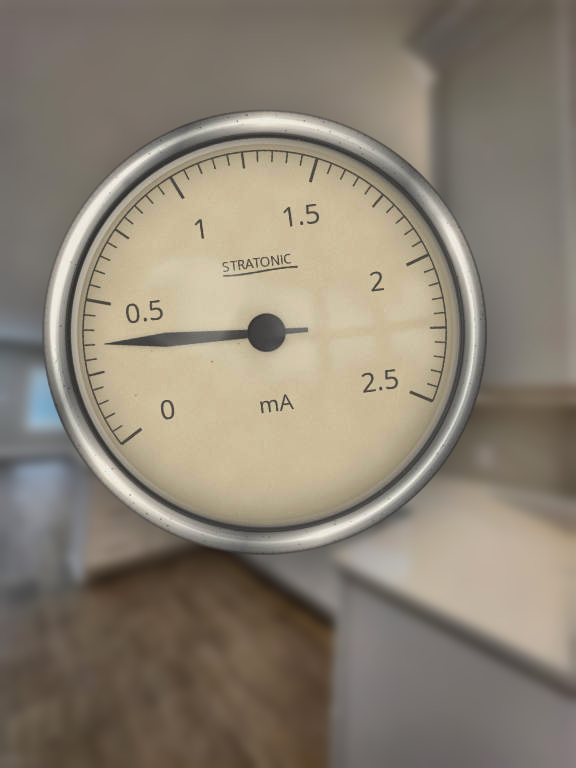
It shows 0.35 (mA)
